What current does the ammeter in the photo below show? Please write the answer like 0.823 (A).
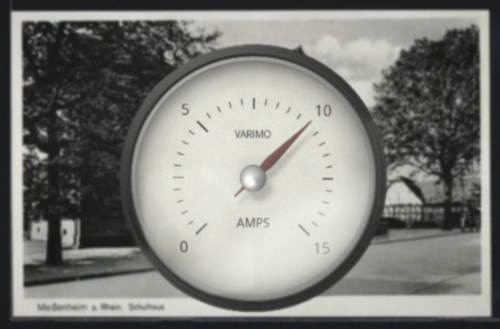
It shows 10 (A)
